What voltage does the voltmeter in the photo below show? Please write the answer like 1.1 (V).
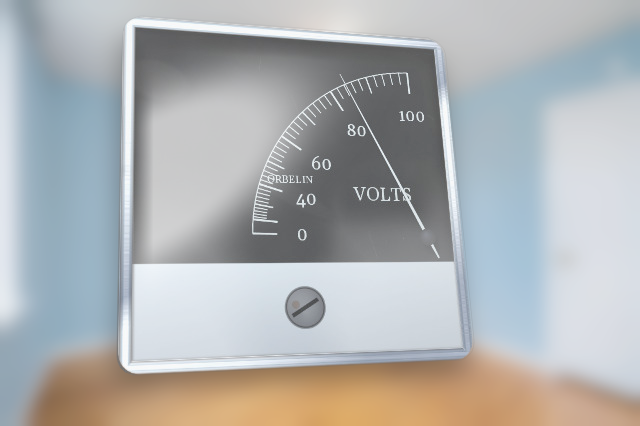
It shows 84 (V)
